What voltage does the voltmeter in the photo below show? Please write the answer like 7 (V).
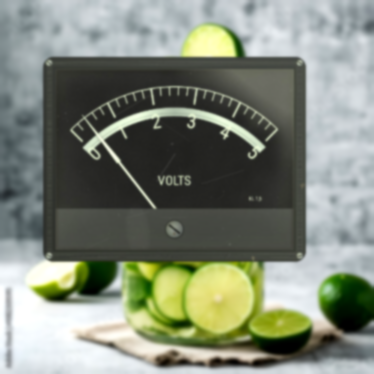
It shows 0.4 (V)
